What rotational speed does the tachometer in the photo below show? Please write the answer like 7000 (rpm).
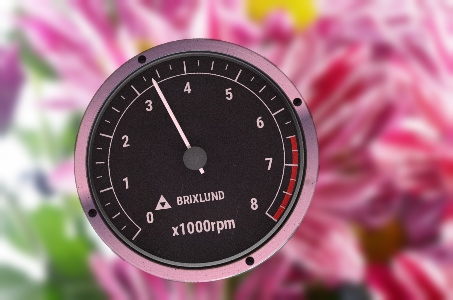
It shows 3375 (rpm)
